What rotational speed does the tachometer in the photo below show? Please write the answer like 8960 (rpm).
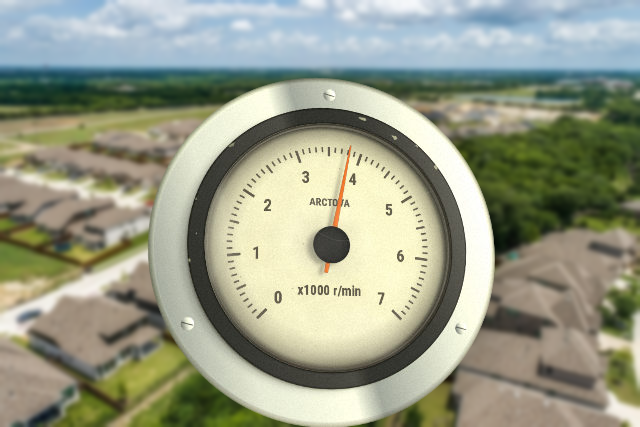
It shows 3800 (rpm)
